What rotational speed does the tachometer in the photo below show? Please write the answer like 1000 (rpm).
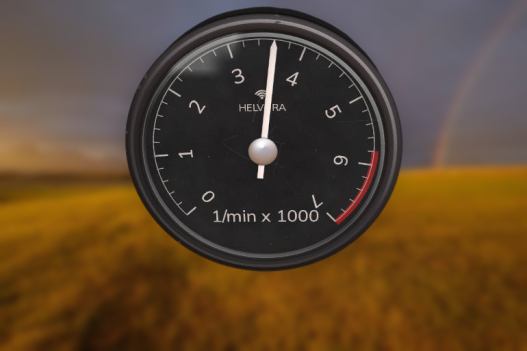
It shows 3600 (rpm)
